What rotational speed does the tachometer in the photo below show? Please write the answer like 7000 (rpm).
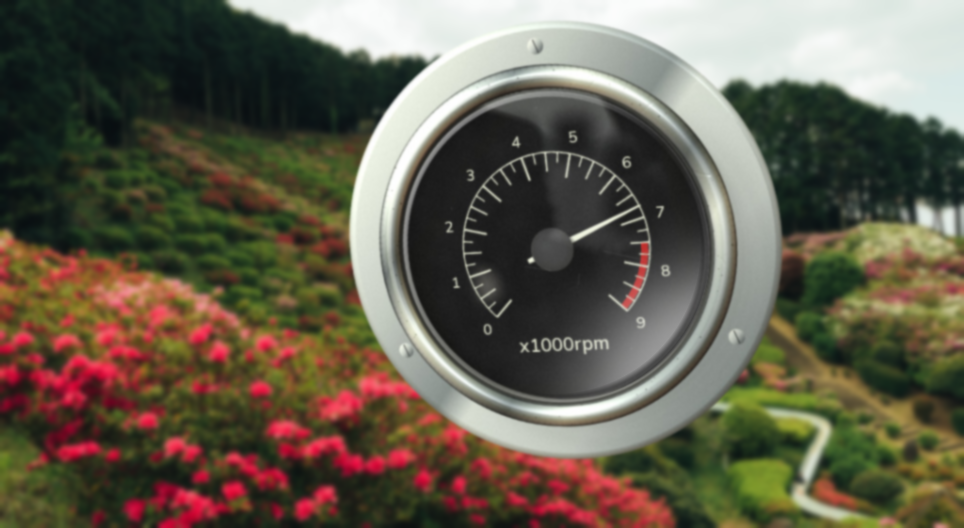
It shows 6750 (rpm)
